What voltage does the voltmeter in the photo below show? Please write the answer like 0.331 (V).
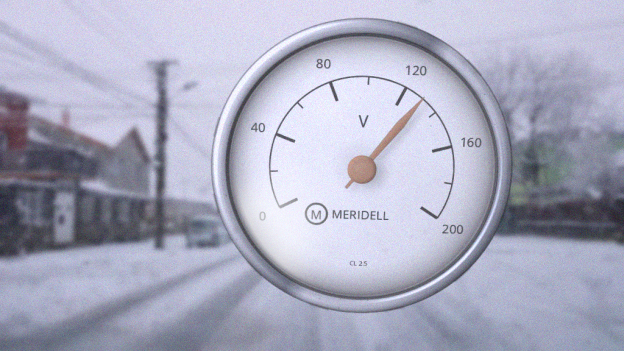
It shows 130 (V)
